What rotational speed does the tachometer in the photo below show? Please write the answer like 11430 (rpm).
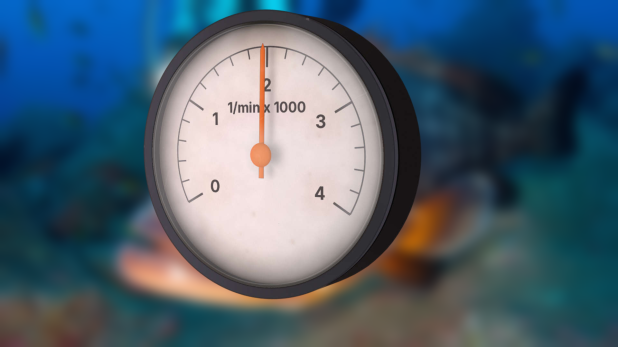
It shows 2000 (rpm)
